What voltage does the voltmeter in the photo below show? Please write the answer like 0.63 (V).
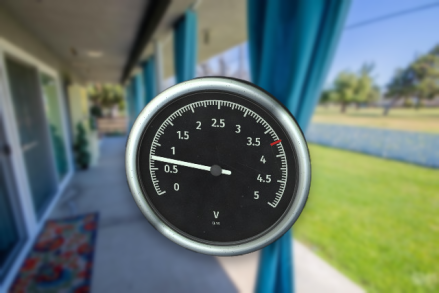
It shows 0.75 (V)
